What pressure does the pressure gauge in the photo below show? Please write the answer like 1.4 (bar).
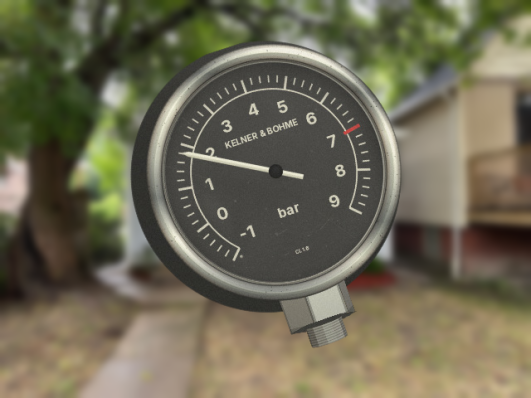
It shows 1.8 (bar)
